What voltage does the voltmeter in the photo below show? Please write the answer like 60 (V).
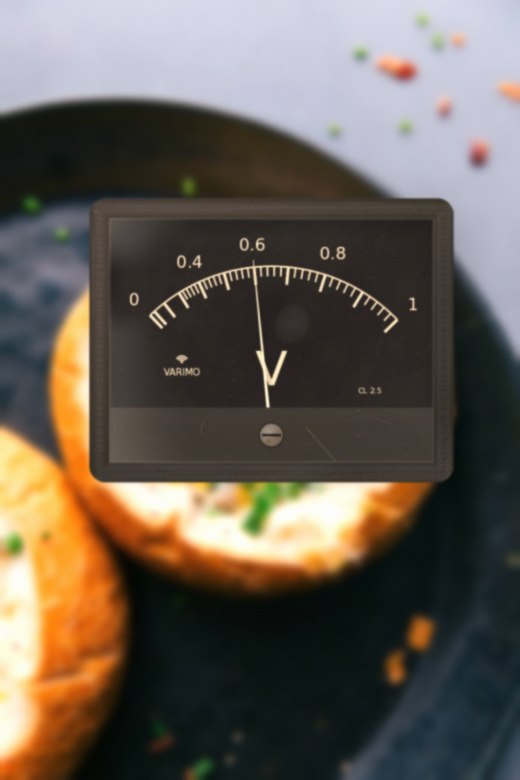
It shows 0.6 (V)
